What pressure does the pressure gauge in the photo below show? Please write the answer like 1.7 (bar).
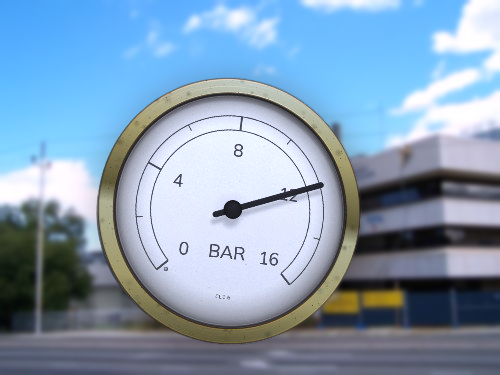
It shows 12 (bar)
